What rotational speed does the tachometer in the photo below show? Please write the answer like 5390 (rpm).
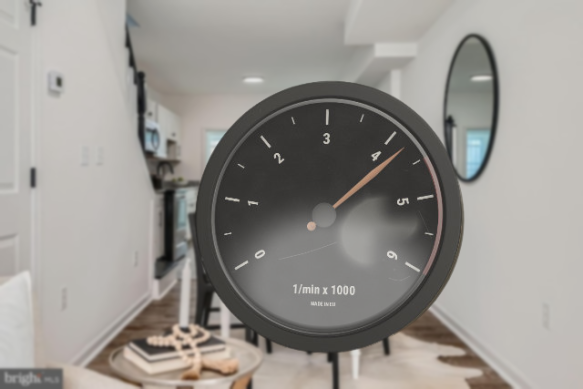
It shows 4250 (rpm)
